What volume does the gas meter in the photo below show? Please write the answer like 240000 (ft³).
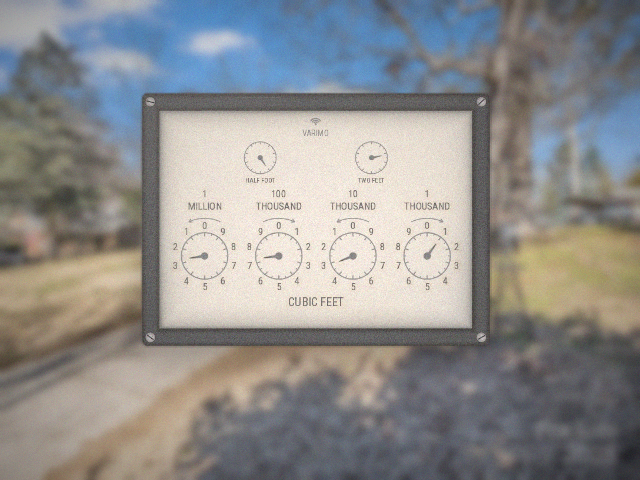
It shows 273100 (ft³)
